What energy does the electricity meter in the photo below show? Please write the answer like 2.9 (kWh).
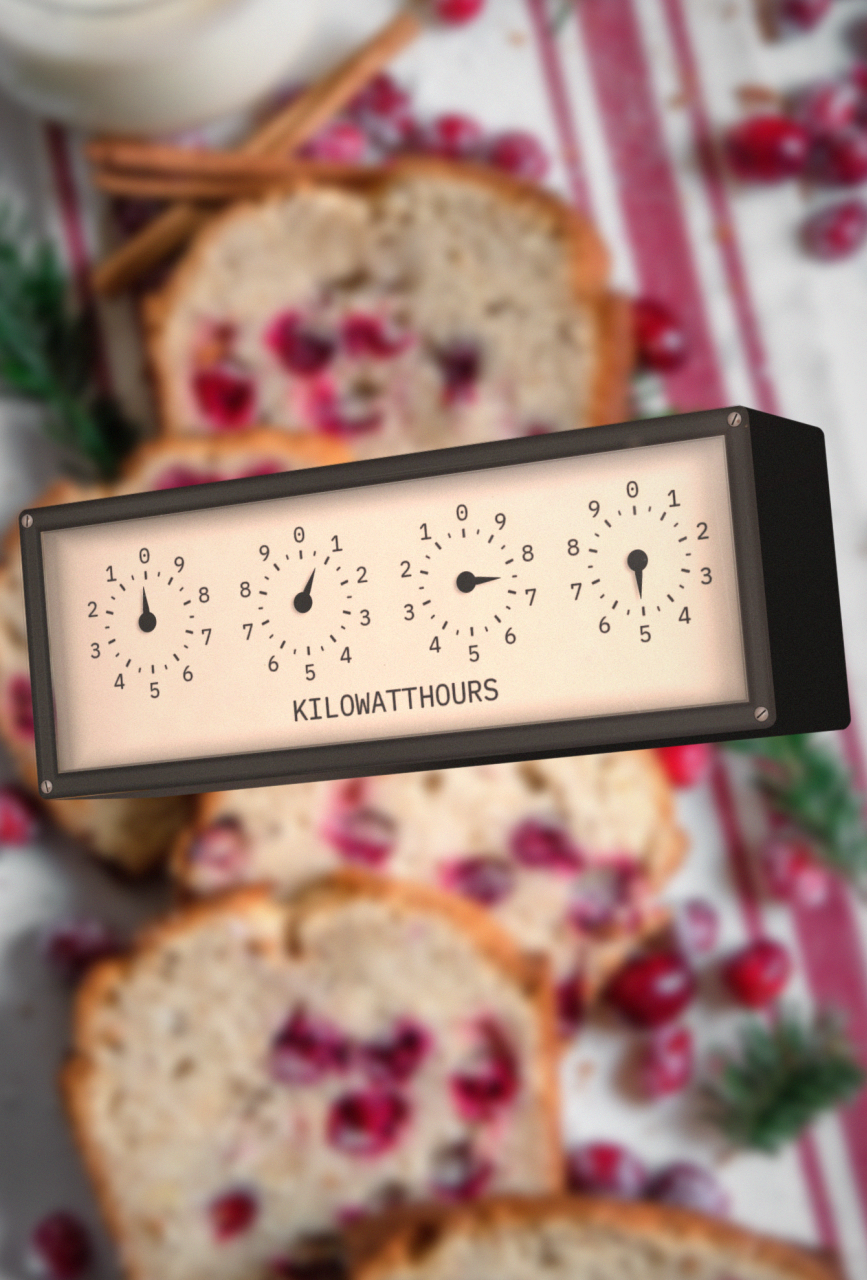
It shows 75 (kWh)
